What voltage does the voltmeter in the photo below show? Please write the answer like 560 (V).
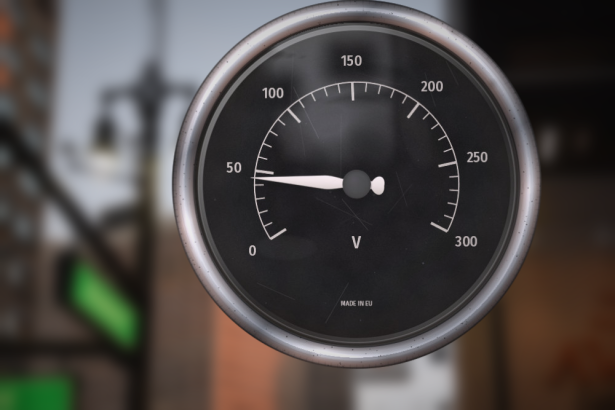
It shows 45 (V)
